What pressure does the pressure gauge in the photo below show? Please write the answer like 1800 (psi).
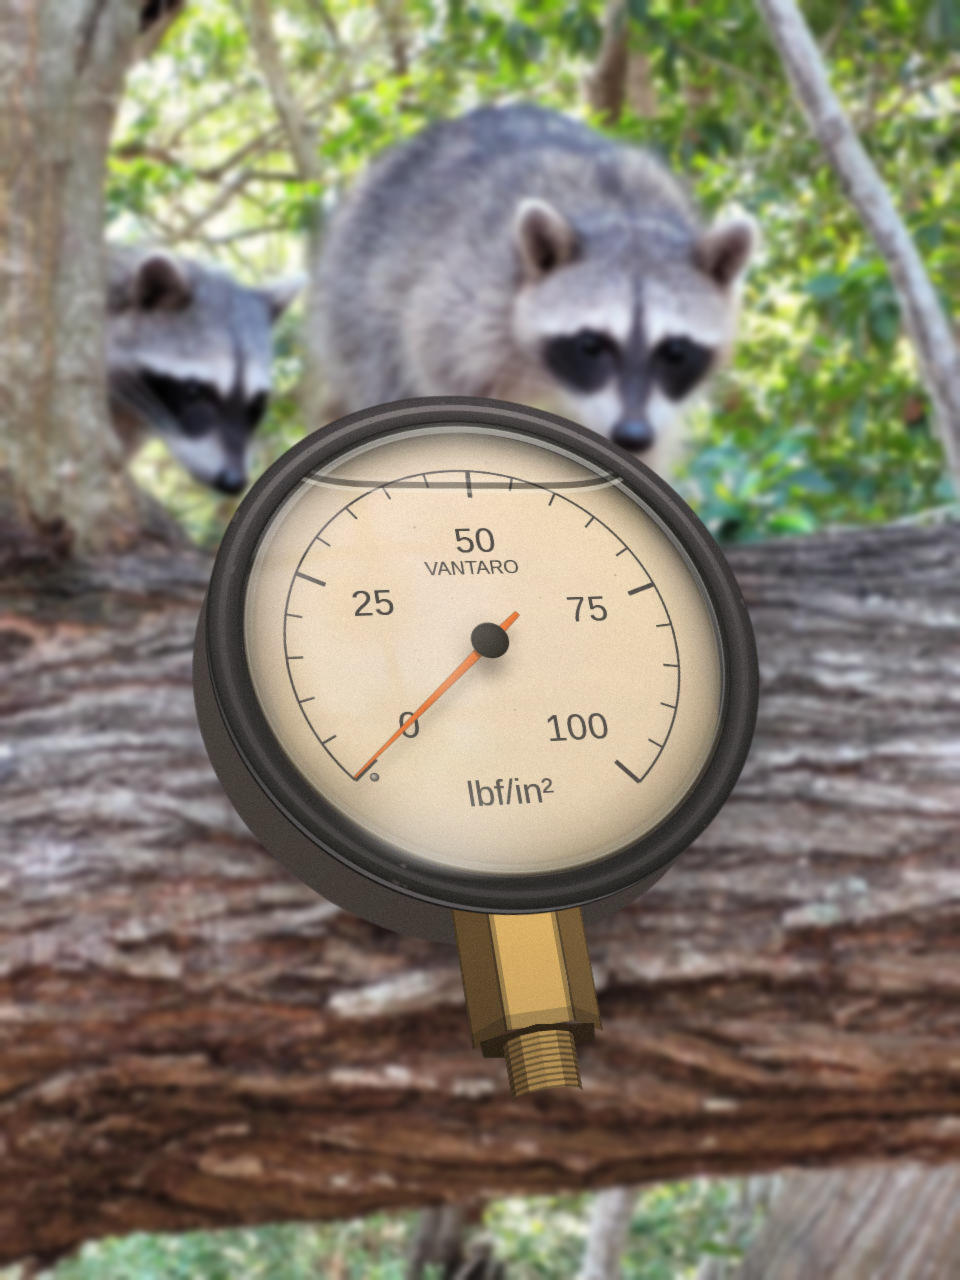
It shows 0 (psi)
